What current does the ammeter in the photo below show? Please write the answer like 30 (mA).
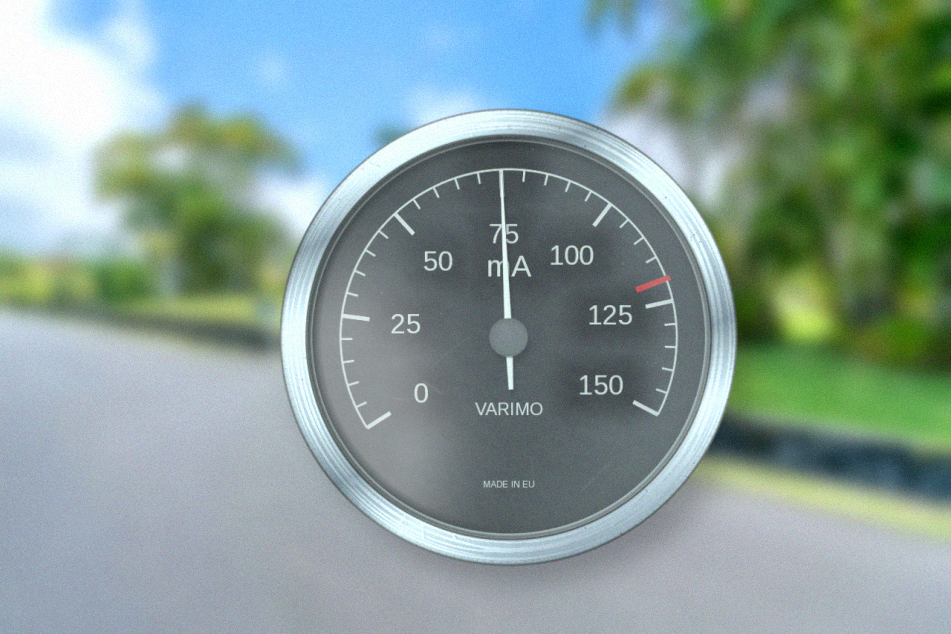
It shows 75 (mA)
